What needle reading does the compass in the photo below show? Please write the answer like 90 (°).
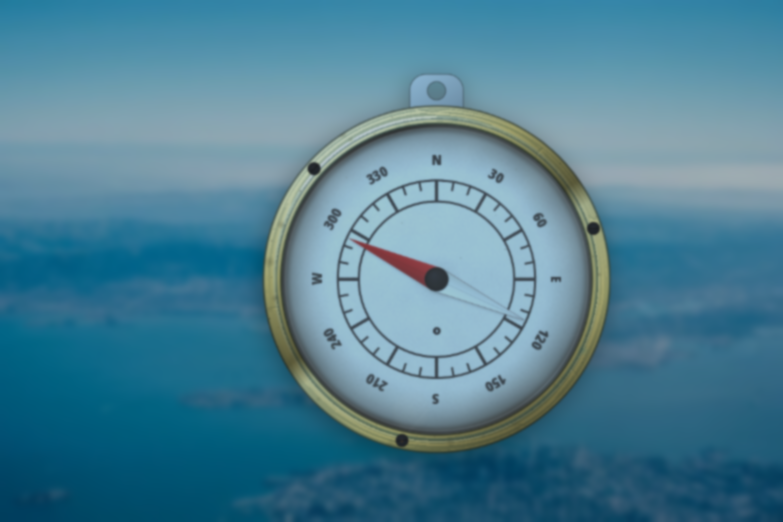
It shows 295 (°)
